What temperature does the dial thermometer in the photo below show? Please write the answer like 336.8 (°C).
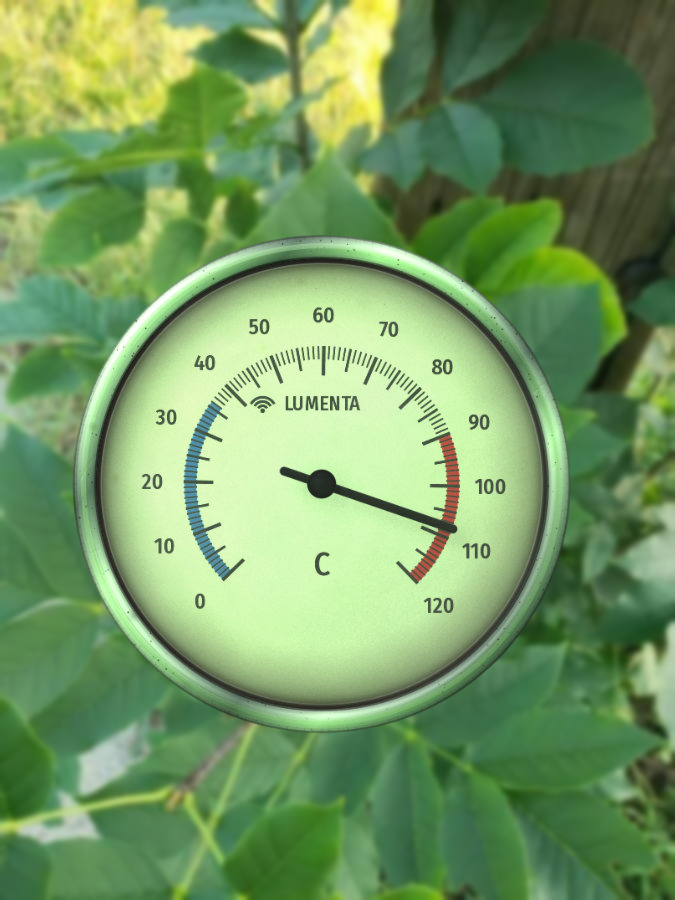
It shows 108 (°C)
